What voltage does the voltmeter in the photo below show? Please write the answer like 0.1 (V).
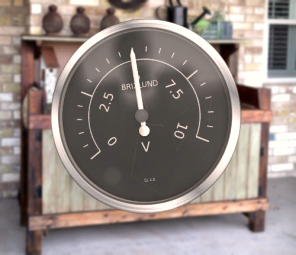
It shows 5 (V)
